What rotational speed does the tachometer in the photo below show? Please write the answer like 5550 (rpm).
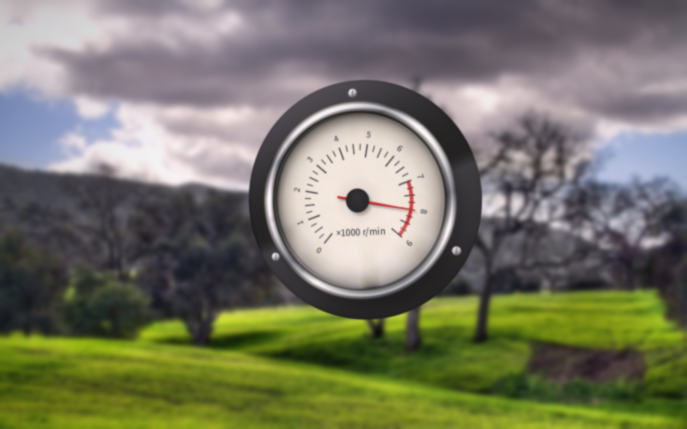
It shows 8000 (rpm)
